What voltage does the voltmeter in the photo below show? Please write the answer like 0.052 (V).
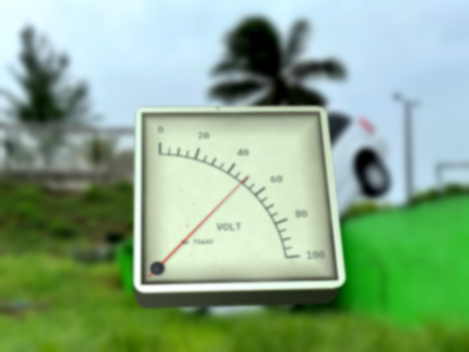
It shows 50 (V)
